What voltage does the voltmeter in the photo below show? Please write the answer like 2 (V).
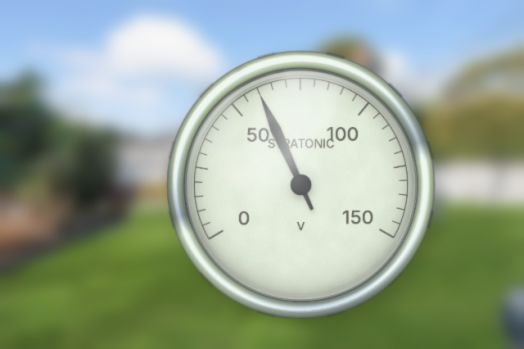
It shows 60 (V)
